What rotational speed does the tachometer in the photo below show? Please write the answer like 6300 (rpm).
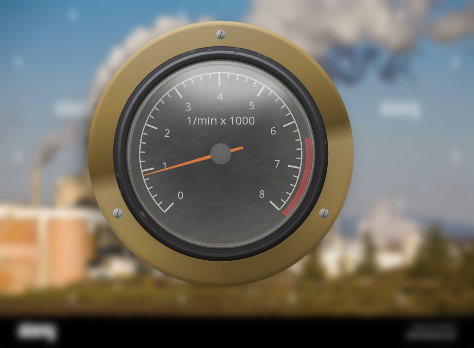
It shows 900 (rpm)
